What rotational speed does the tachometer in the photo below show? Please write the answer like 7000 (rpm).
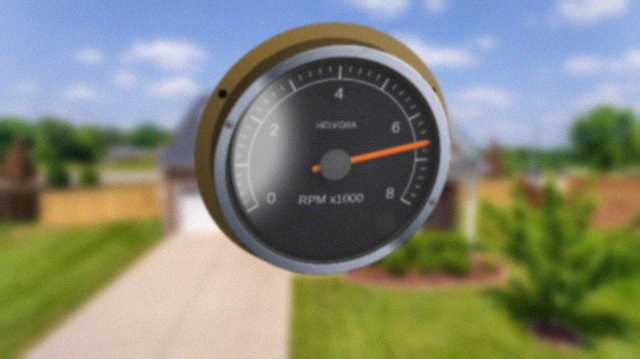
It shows 6600 (rpm)
